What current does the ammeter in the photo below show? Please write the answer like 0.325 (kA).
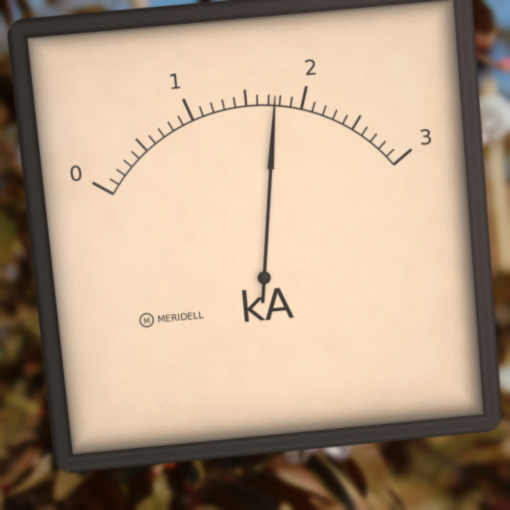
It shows 1.75 (kA)
